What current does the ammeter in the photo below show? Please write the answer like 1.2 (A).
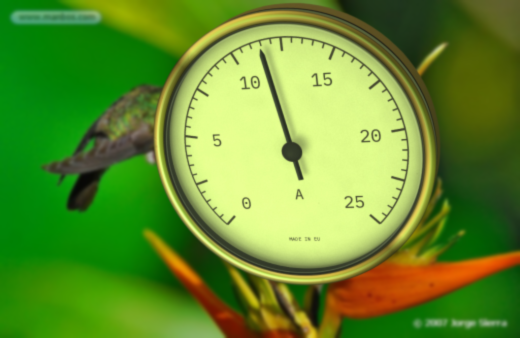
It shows 11.5 (A)
